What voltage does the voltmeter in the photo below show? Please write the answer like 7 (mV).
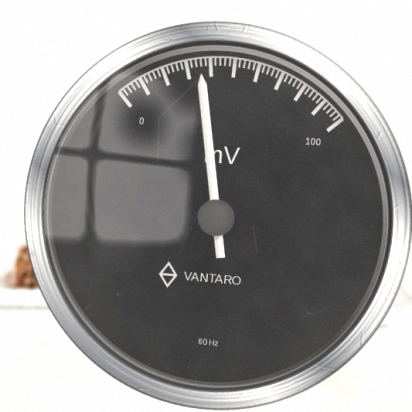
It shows 36 (mV)
